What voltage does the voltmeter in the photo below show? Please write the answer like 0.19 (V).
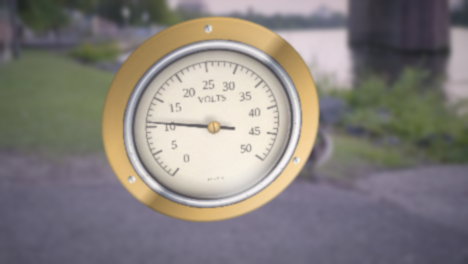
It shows 11 (V)
